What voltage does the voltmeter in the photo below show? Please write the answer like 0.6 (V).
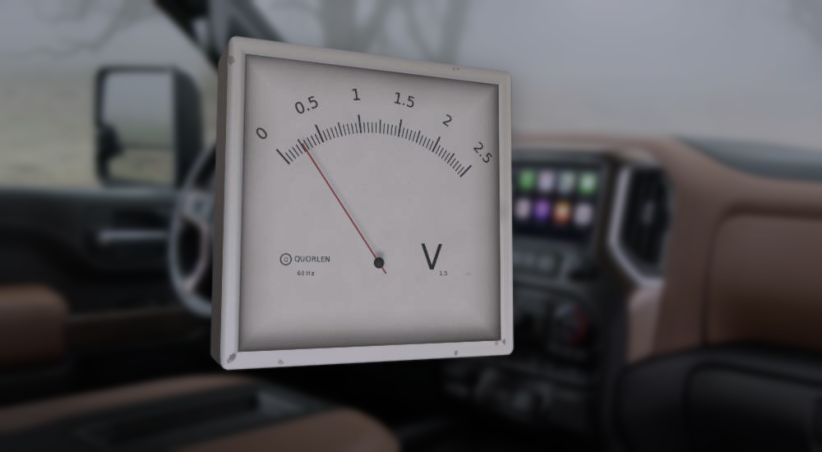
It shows 0.25 (V)
